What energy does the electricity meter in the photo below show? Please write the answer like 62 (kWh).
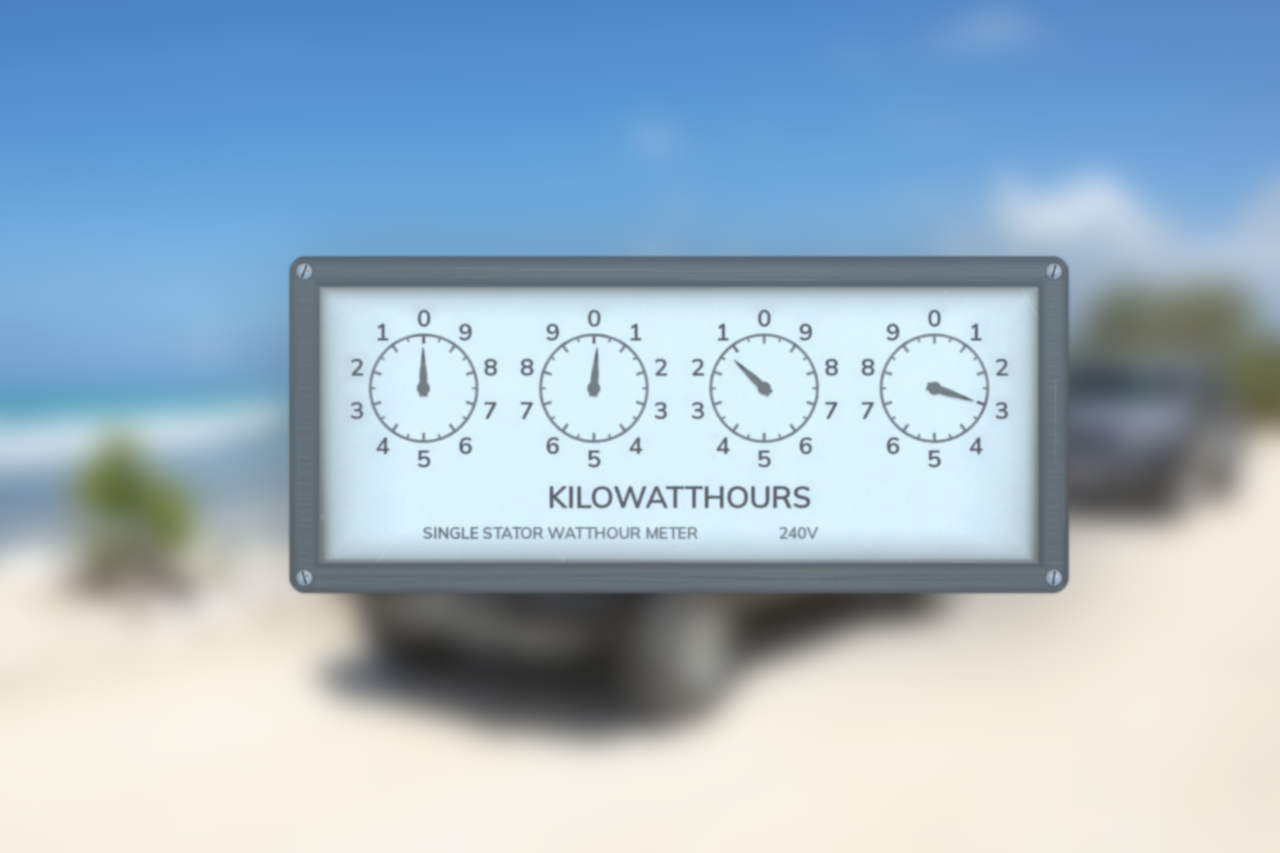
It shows 13 (kWh)
